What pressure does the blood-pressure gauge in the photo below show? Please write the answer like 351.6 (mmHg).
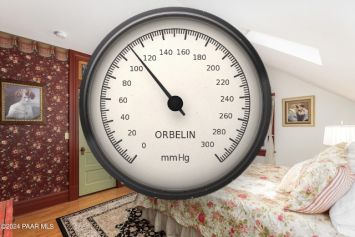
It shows 110 (mmHg)
